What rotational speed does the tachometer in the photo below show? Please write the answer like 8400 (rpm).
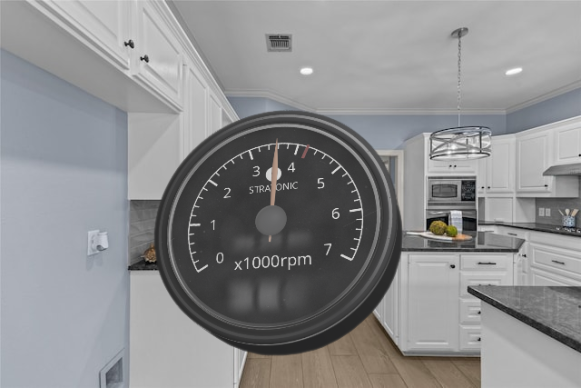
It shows 3600 (rpm)
